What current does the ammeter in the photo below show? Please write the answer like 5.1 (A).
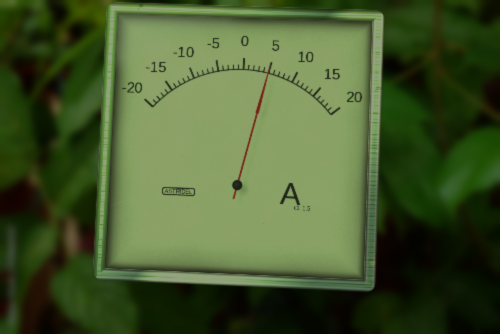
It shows 5 (A)
